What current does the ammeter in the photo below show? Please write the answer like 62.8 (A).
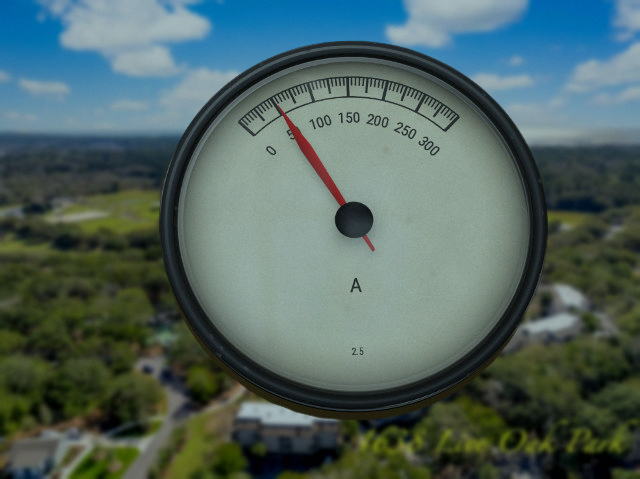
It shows 50 (A)
